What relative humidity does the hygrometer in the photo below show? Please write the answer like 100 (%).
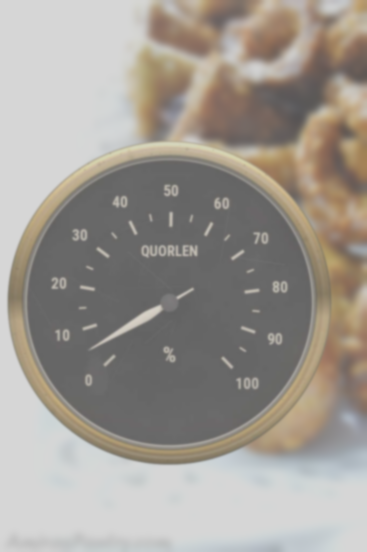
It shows 5 (%)
